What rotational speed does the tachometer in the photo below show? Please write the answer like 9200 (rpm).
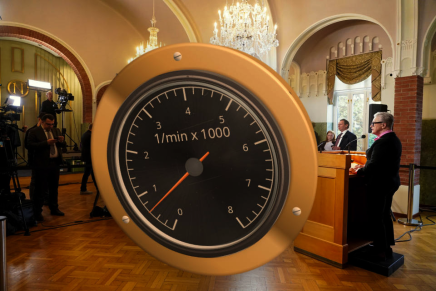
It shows 600 (rpm)
